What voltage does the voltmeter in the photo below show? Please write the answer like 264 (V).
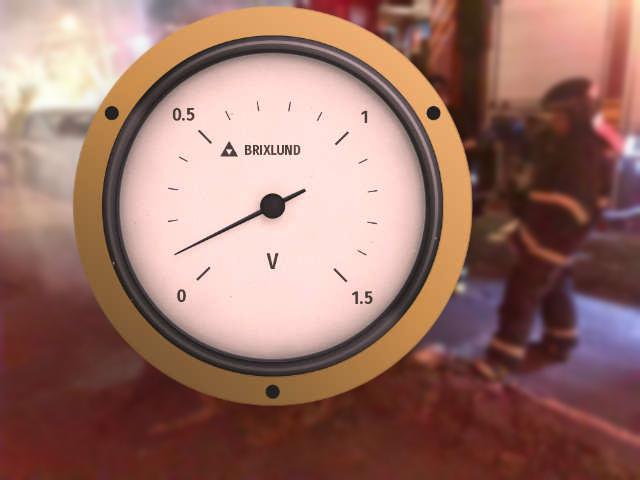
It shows 0.1 (V)
